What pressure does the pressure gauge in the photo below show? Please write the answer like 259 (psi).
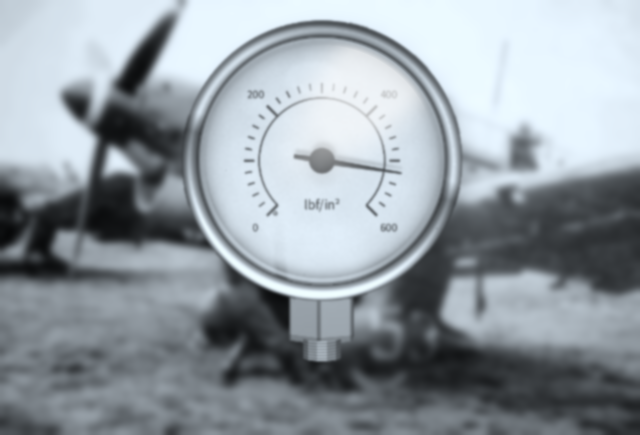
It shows 520 (psi)
